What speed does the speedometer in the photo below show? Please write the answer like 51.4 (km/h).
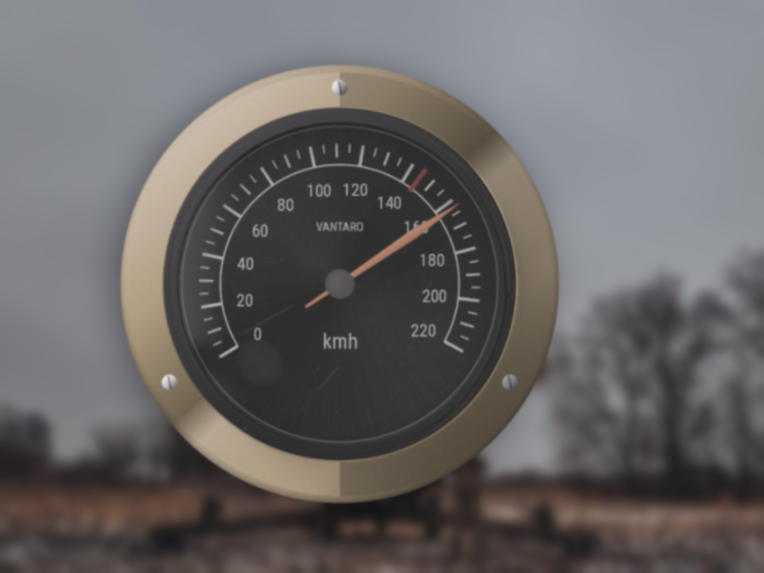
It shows 162.5 (km/h)
